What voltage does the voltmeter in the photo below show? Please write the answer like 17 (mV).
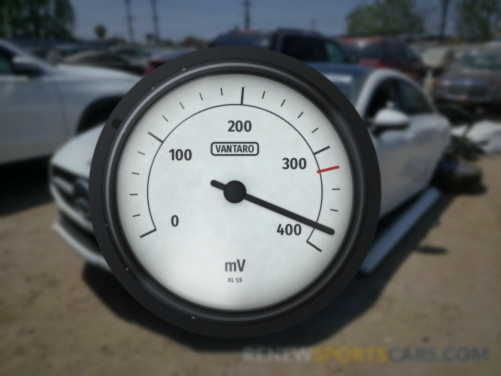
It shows 380 (mV)
